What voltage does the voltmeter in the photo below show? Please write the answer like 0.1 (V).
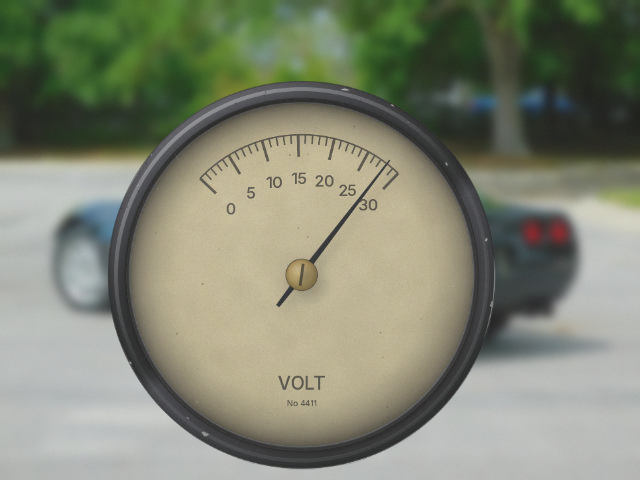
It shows 28 (V)
